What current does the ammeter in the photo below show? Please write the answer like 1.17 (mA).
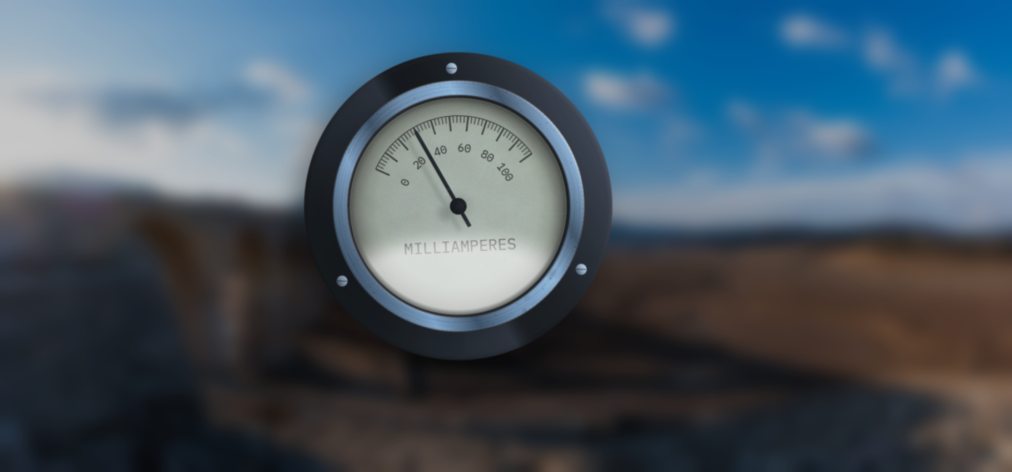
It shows 30 (mA)
